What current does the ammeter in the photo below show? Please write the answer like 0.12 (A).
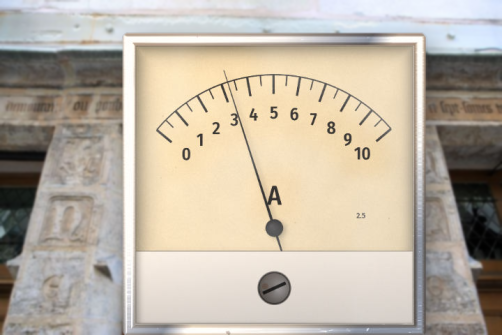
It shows 3.25 (A)
